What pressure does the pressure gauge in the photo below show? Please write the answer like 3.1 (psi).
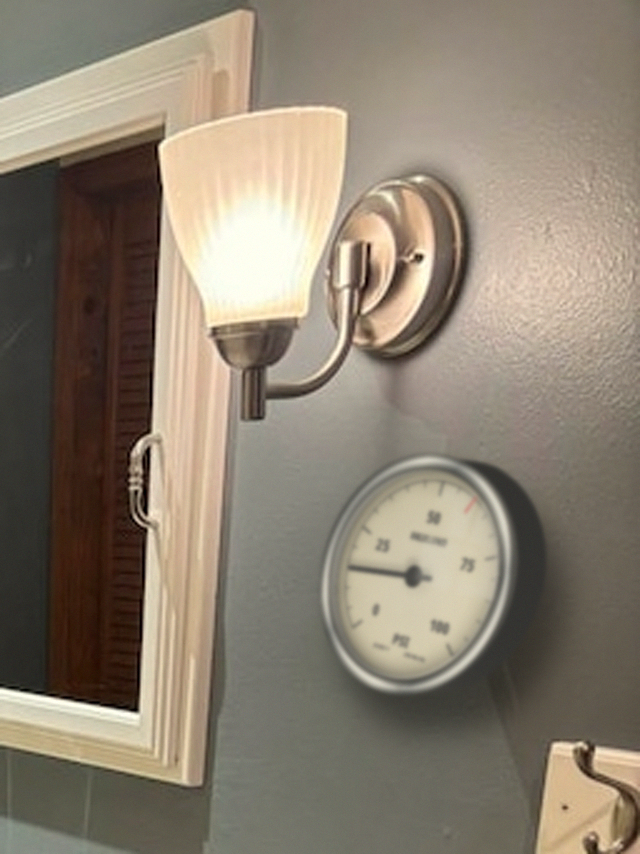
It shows 15 (psi)
